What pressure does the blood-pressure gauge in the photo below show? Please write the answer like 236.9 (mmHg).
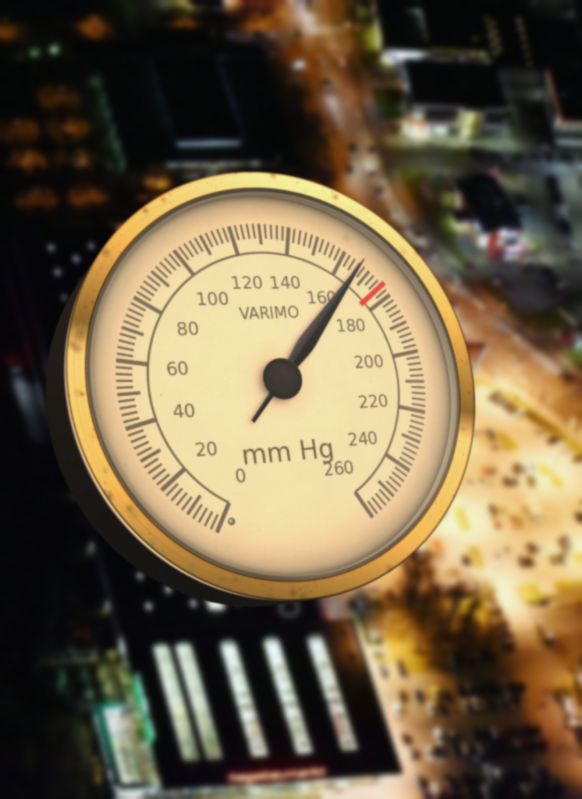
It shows 166 (mmHg)
